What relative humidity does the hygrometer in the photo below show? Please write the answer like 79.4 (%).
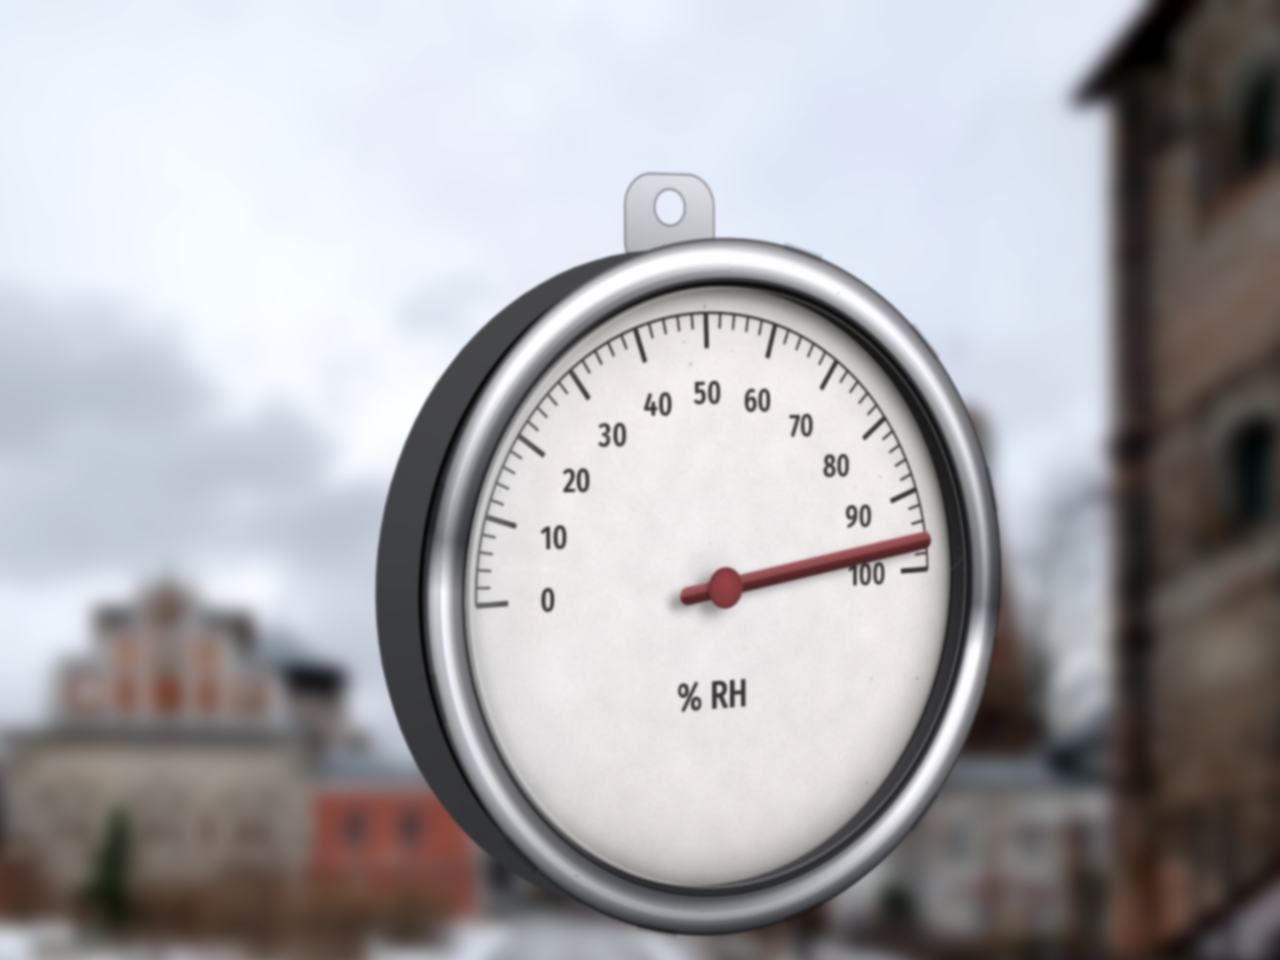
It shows 96 (%)
